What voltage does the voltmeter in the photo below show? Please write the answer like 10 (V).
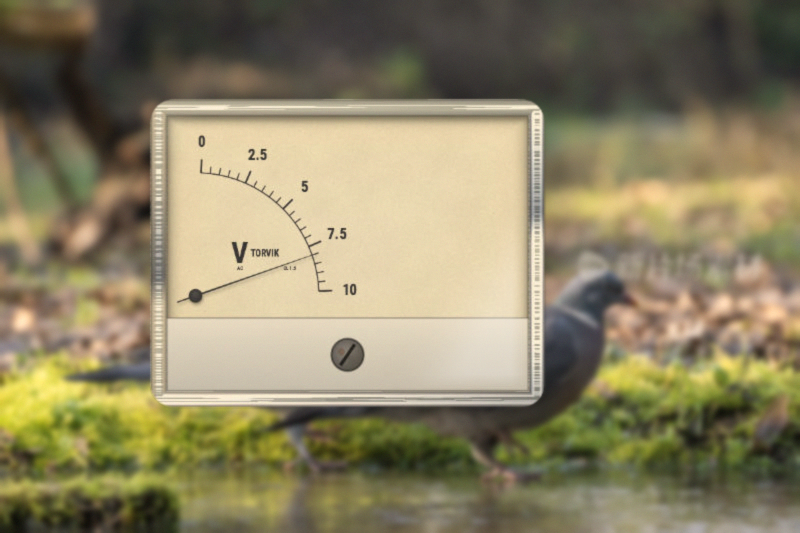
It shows 8 (V)
